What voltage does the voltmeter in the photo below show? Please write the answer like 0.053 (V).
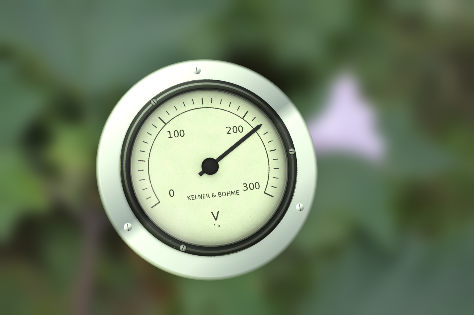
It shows 220 (V)
